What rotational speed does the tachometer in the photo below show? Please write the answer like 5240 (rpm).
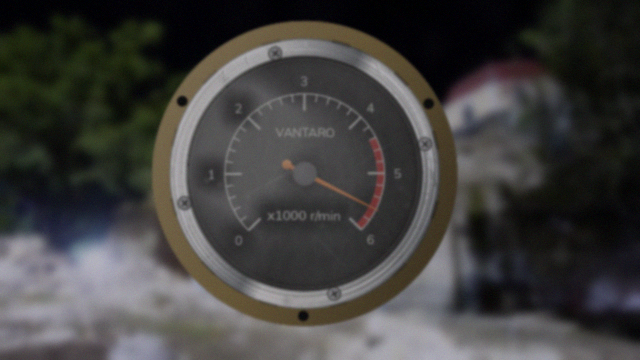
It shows 5600 (rpm)
